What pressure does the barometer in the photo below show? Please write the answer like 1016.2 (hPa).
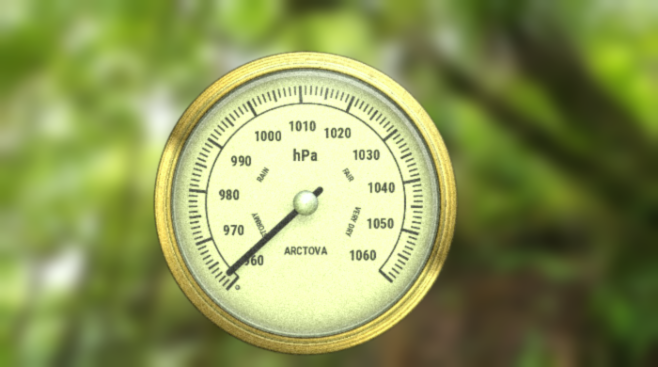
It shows 962 (hPa)
